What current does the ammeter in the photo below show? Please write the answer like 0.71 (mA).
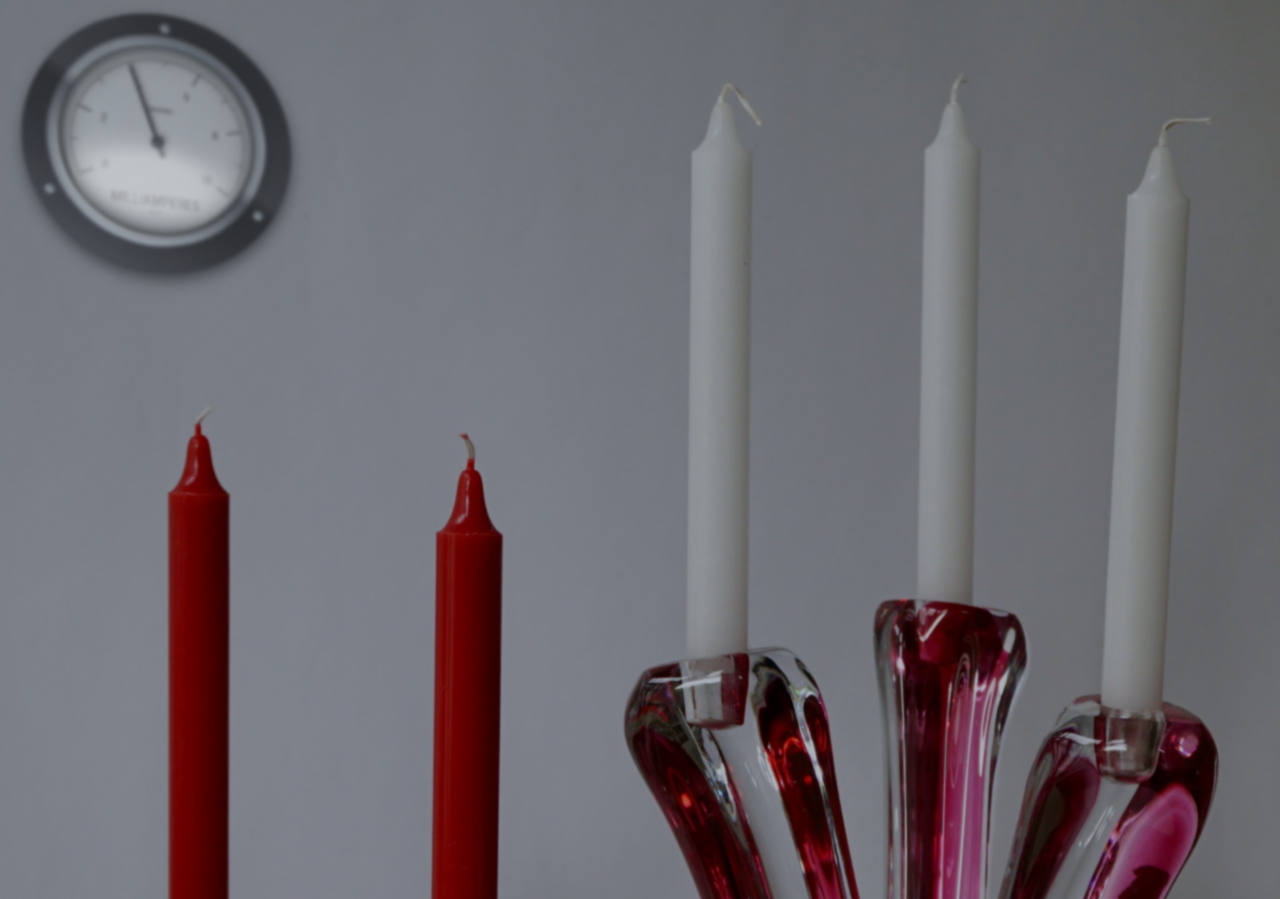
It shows 4 (mA)
